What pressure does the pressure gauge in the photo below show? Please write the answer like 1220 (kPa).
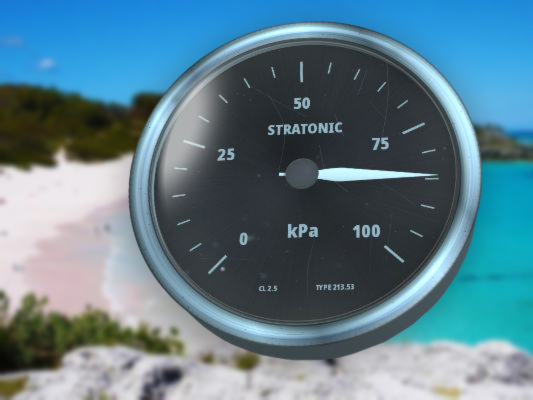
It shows 85 (kPa)
